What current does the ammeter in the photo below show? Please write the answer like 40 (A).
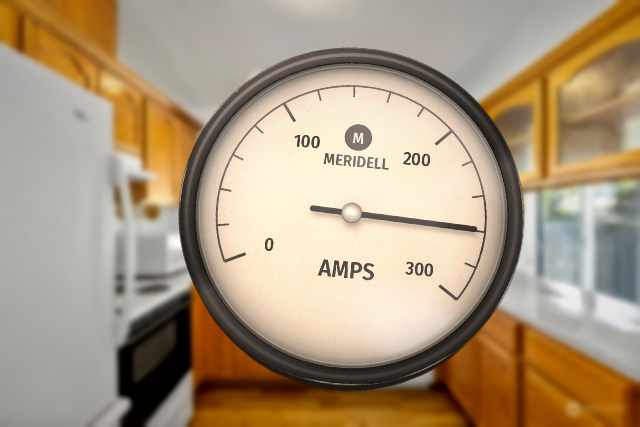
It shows 260 (A)
